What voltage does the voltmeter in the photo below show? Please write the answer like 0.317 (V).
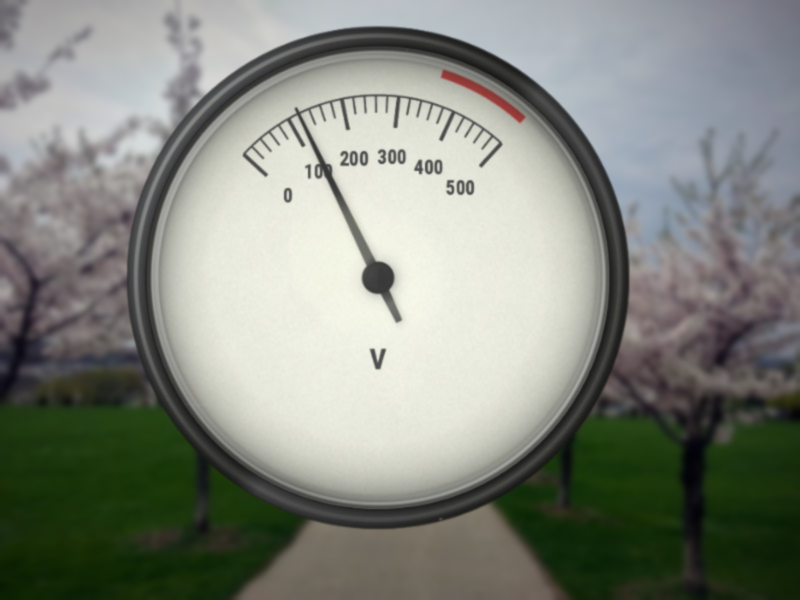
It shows 120 (V)
